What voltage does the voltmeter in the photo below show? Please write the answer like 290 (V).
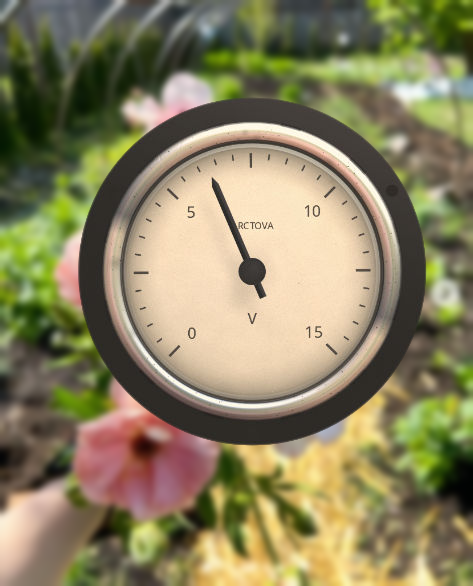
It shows 6.25 (V)
